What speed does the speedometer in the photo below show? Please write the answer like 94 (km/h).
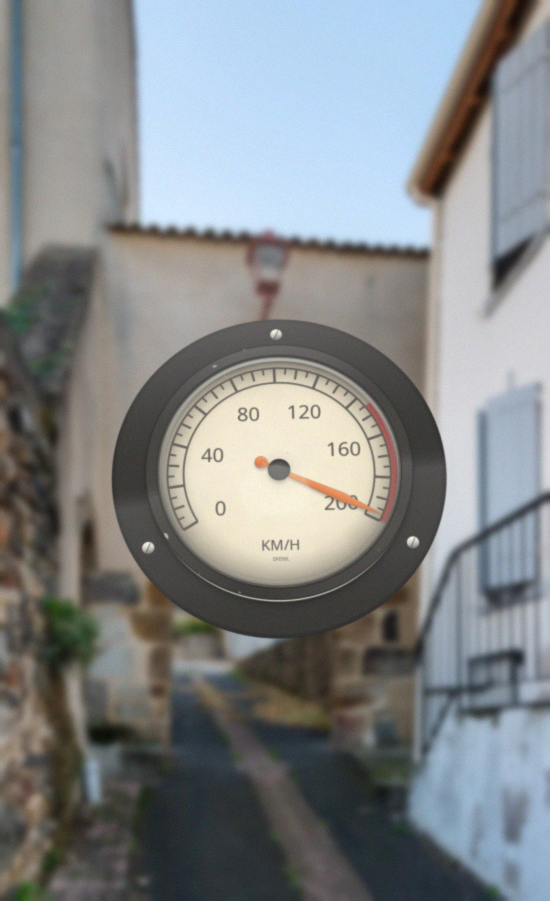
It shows 197.5 (km/h)
